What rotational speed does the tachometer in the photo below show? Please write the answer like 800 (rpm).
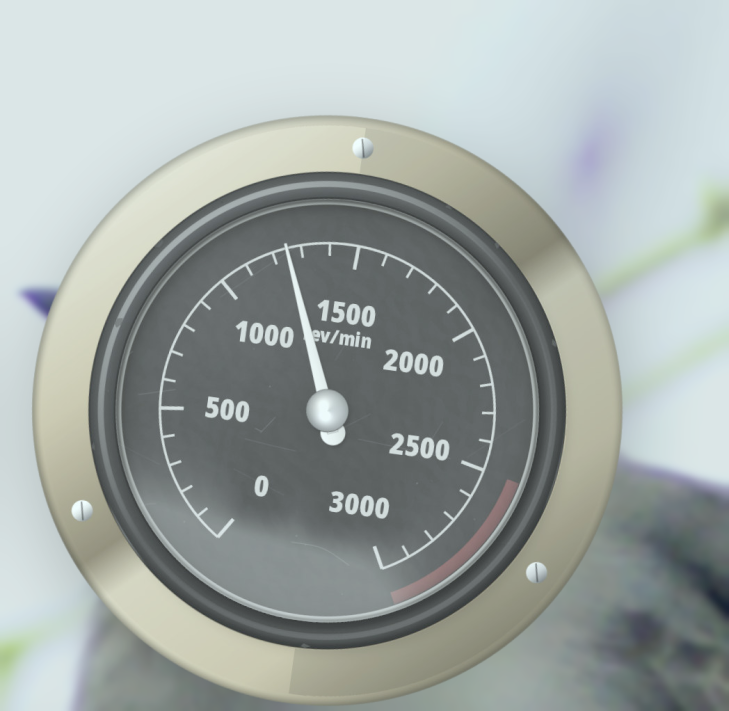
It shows 1250 (rpm)
